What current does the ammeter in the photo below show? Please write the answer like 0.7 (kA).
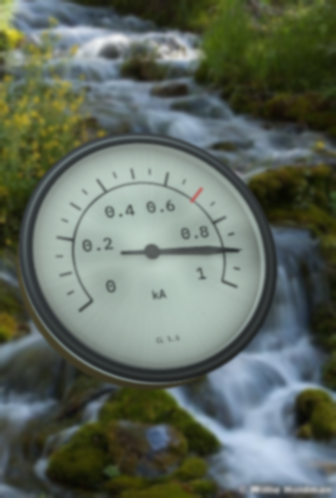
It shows 0.9 (kA)
